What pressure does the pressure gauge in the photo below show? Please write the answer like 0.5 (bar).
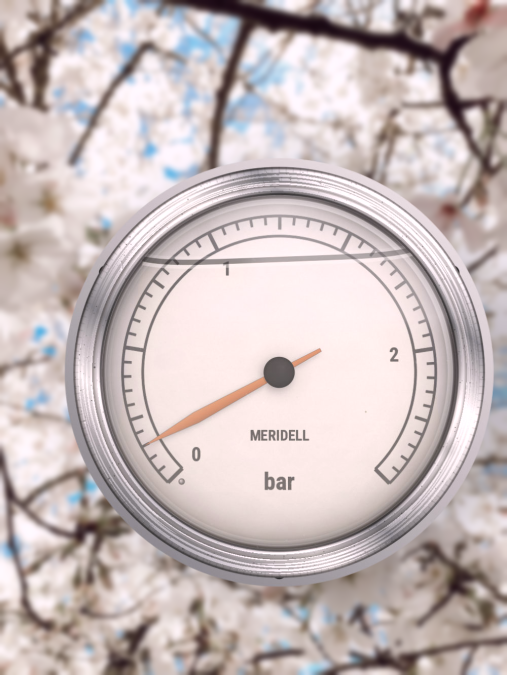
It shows 0.15 (bar)
